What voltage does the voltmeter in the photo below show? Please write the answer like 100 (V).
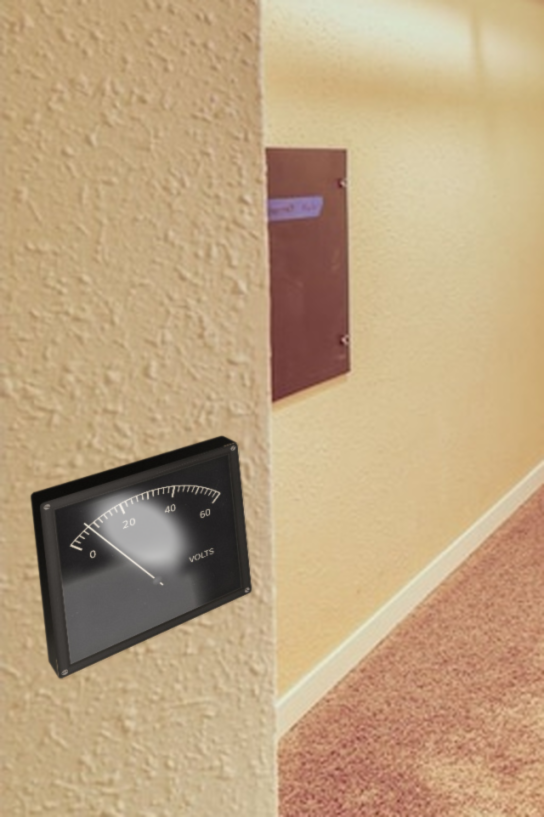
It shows 8 (V)
